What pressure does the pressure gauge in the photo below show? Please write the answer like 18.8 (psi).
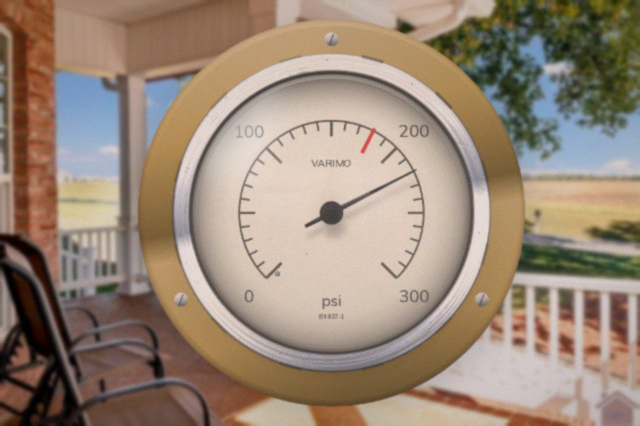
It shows 220 (psi)
